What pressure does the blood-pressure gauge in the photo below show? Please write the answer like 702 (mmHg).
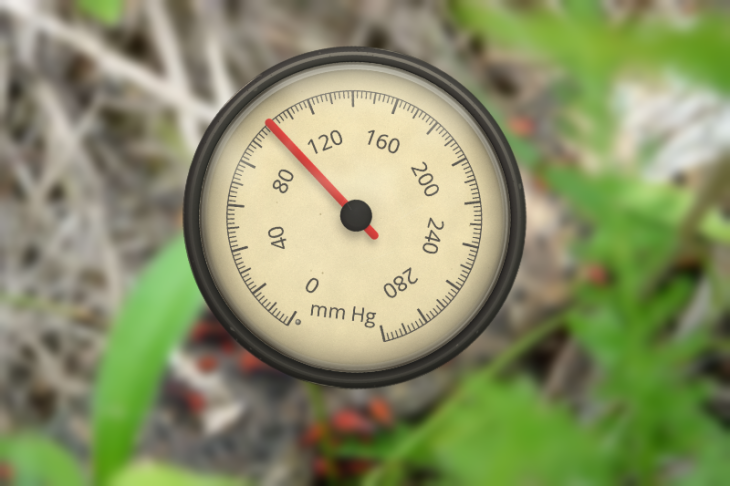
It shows 100 (mmHg)
